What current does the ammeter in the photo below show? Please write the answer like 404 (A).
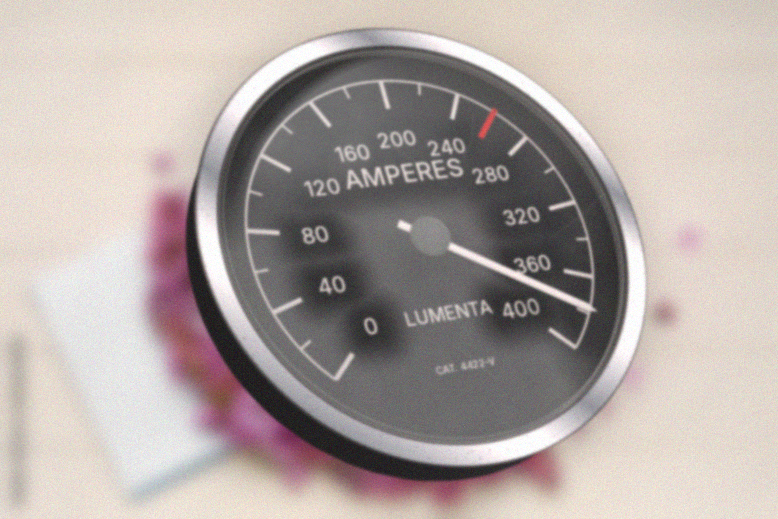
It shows 380 (A)
